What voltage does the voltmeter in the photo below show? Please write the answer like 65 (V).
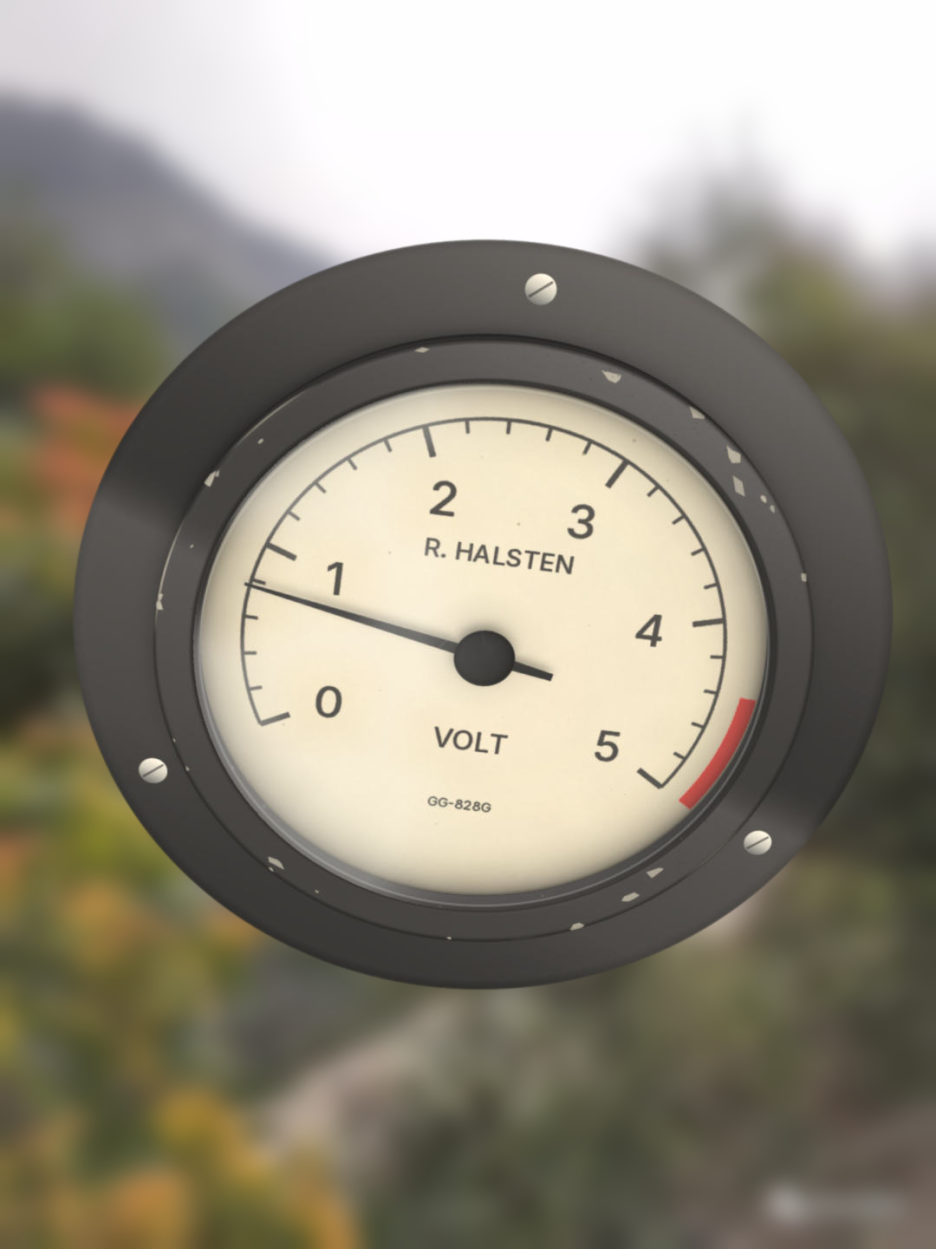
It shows 0.8 (V)
